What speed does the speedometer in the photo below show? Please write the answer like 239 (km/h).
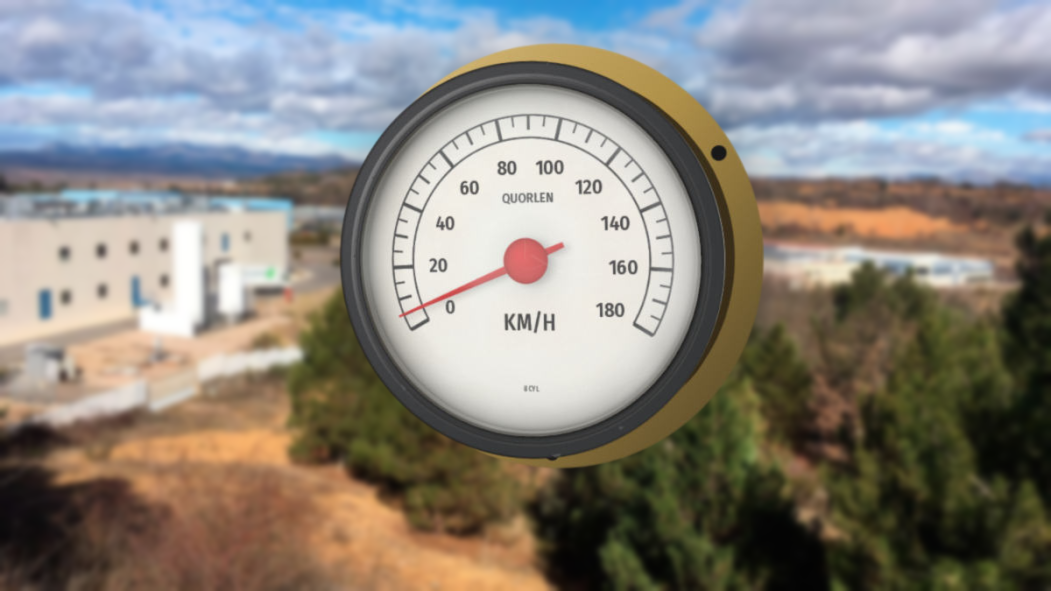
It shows 5 (km/h)
